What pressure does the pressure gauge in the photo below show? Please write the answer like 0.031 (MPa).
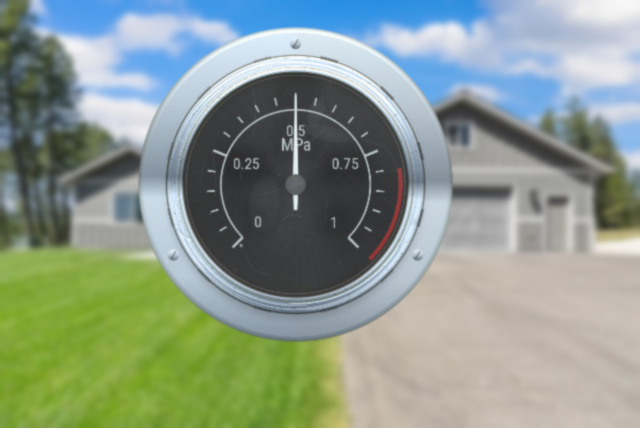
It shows 0.5 (MPa)
